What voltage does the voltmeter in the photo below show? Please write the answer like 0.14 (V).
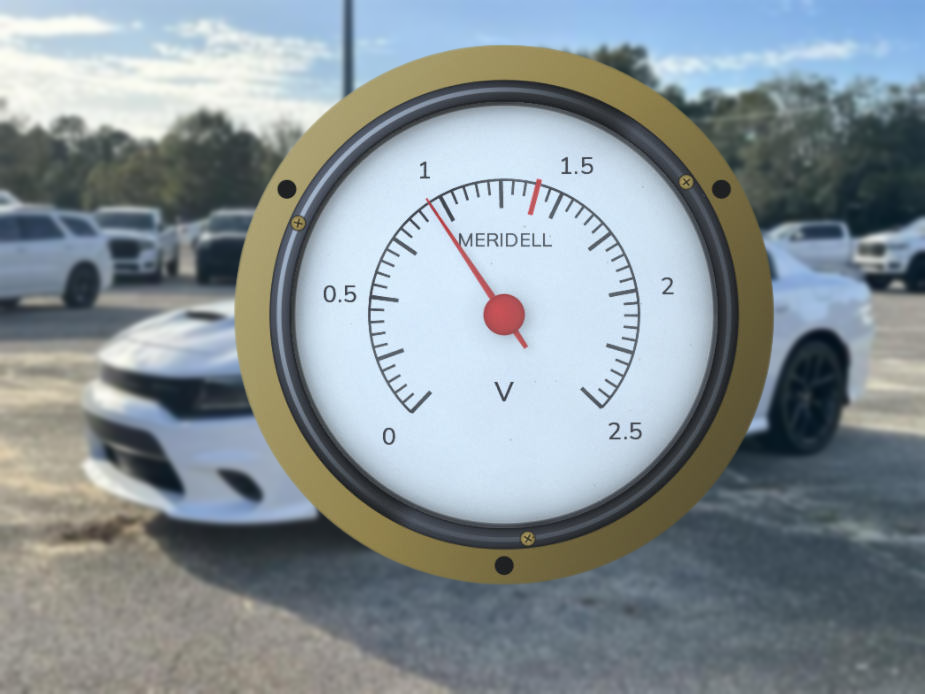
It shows 0.95 (V)
